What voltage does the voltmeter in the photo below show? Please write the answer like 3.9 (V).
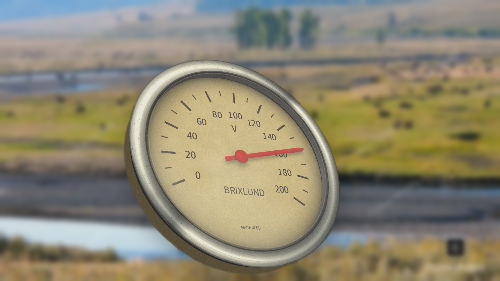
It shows 160 (V)
